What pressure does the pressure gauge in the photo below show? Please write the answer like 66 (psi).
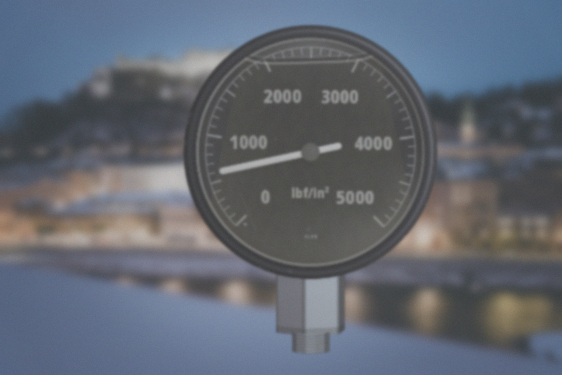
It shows 600 (psi)
